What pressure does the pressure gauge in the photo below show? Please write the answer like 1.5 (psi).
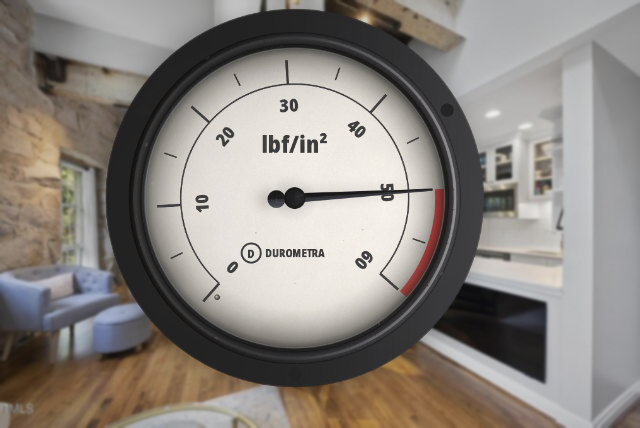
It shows 50 (psi)
